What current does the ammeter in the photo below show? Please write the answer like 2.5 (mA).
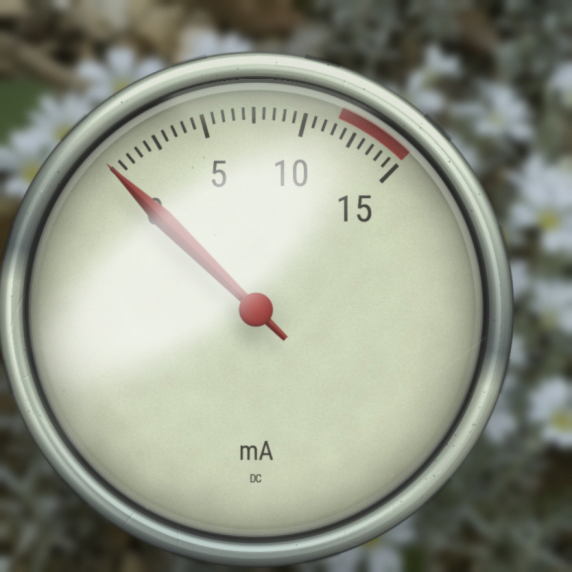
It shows 0 (mA)
